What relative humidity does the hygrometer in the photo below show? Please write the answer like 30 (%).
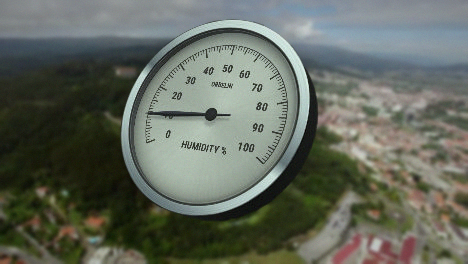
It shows 10 (%)
